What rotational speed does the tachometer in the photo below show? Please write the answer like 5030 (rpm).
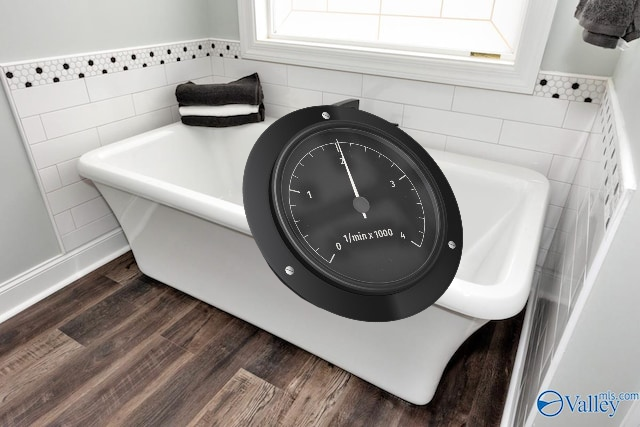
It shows 2000 (rpm)
